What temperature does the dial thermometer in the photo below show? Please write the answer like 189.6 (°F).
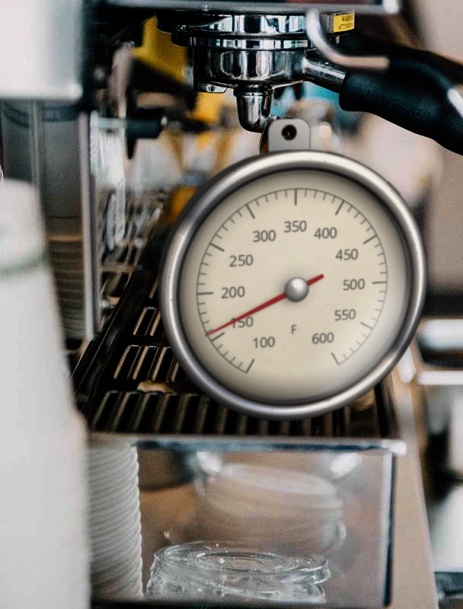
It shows 160 (°F)
